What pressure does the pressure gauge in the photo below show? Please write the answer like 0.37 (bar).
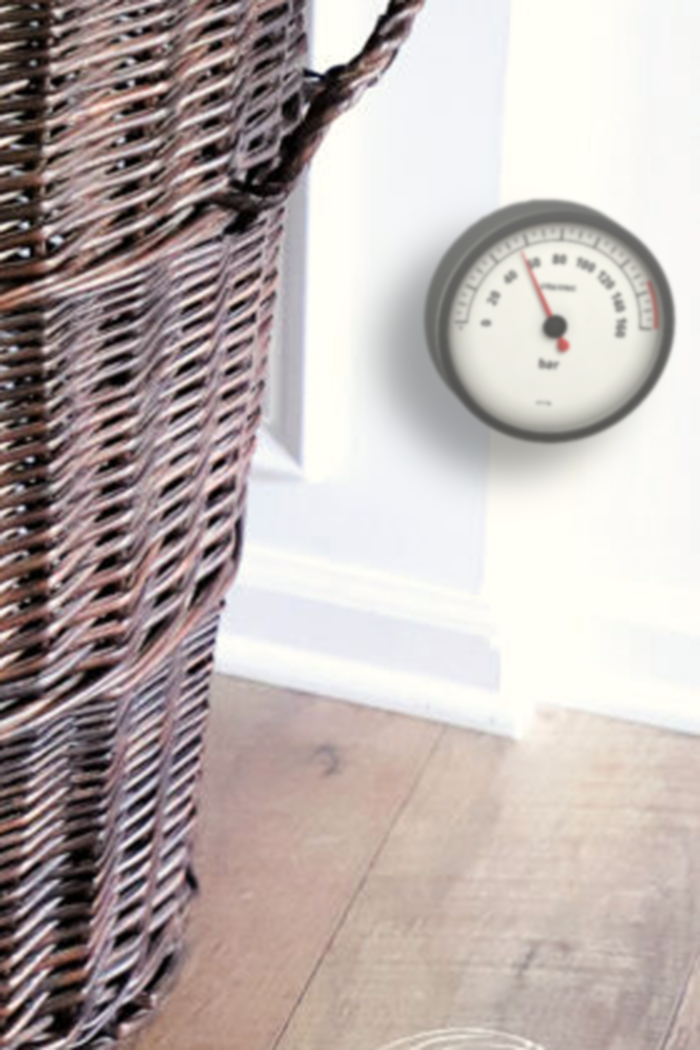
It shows 55 (bar)
